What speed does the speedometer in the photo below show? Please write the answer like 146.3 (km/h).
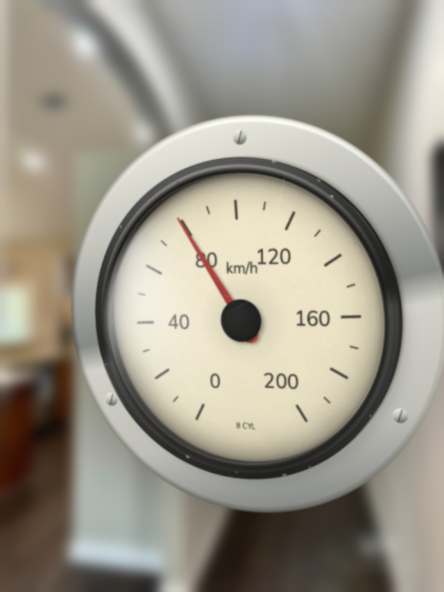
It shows 80 (km/h)
